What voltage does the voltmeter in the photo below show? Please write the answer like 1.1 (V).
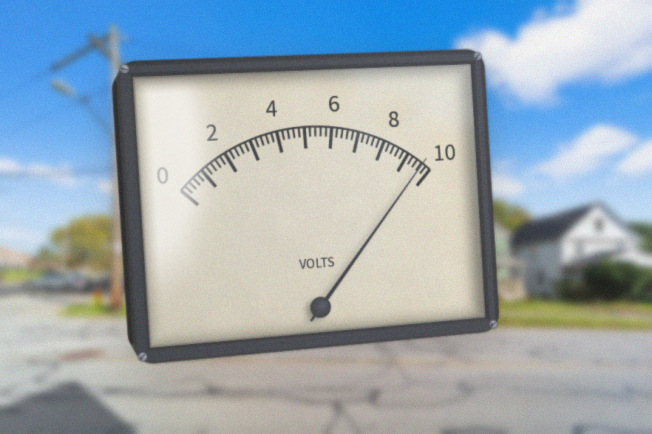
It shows 9.6 (V)
